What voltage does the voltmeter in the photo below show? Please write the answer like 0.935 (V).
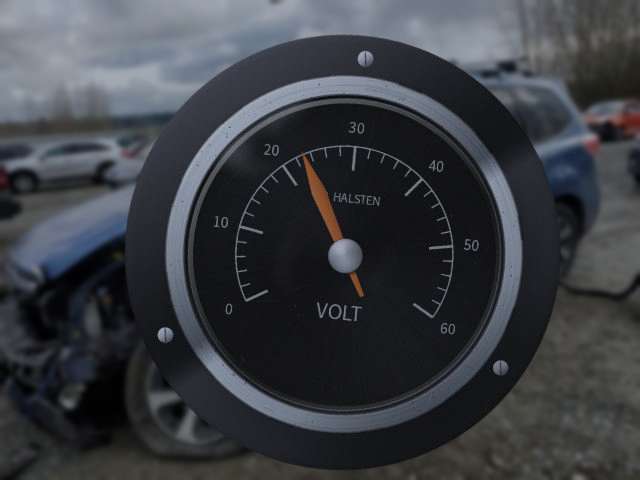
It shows 23 (V)
